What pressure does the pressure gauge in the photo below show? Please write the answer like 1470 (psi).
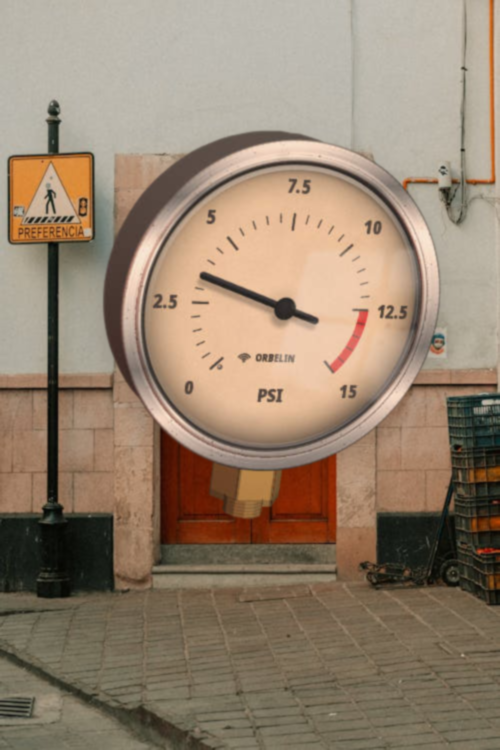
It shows 3.5 (psi)
